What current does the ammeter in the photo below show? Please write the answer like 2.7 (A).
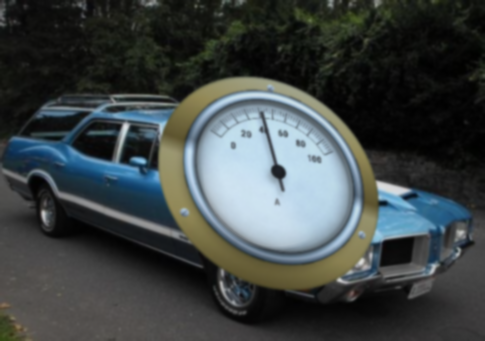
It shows 40 (A)
